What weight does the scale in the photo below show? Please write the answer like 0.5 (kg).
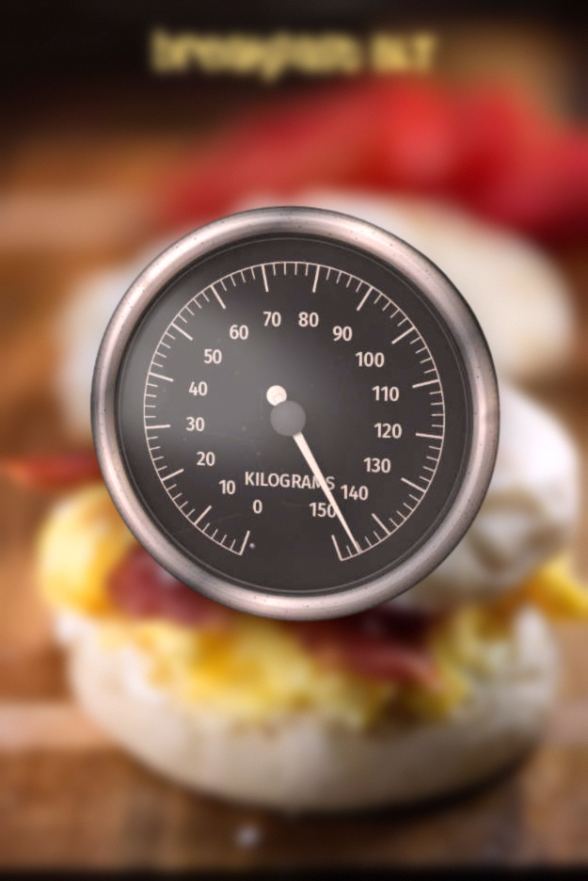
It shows 146 (kg)
